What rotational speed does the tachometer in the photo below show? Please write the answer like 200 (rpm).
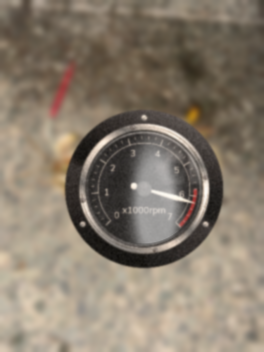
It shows 6200 (rpm)
